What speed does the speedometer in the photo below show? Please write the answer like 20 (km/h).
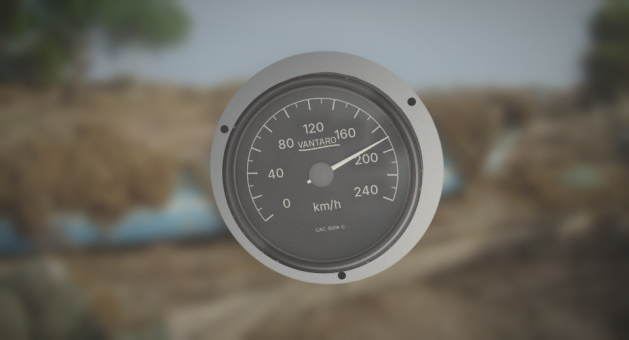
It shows 190 (km/h)
